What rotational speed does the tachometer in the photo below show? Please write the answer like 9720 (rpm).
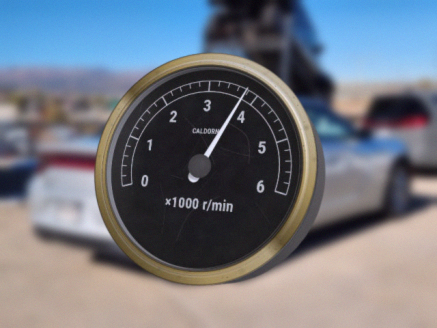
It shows 3800 (rpm)
